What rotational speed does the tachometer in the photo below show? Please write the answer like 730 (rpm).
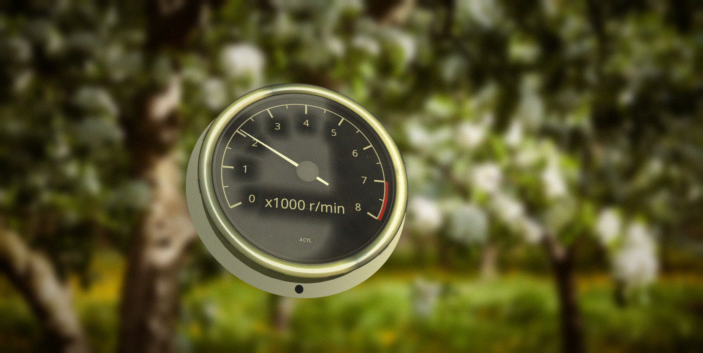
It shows 2000 (rpm)
